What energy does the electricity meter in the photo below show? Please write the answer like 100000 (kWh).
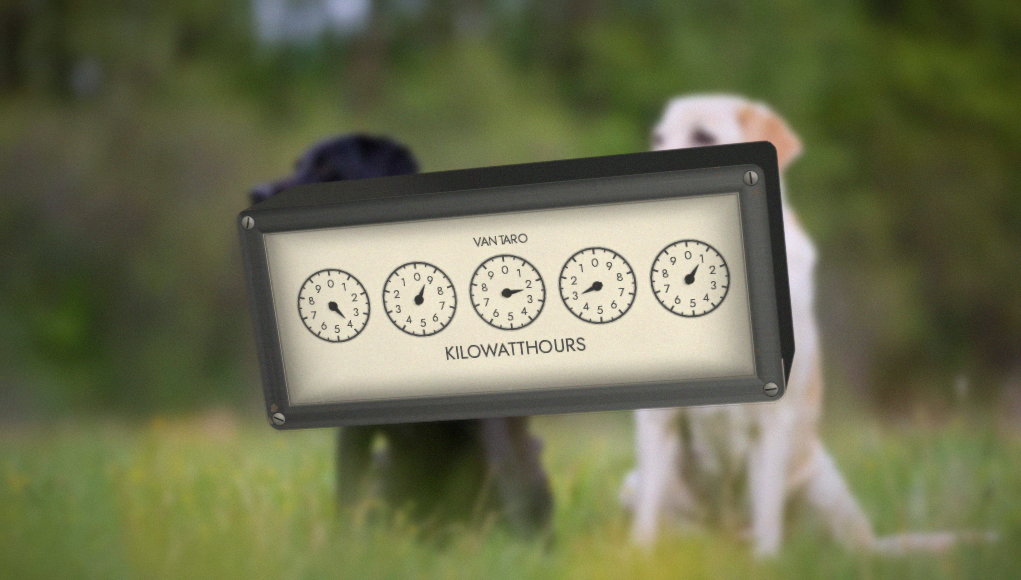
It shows 39231 (kWh)
